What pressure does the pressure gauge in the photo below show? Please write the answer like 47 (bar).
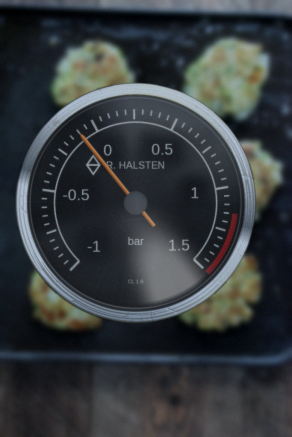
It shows -0.1 (bar)
